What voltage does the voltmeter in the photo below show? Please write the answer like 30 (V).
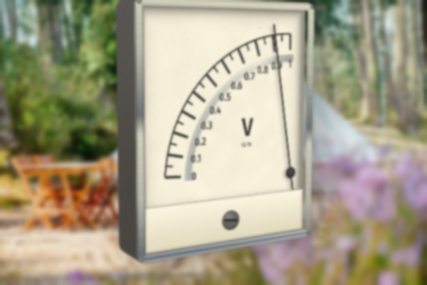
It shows 0.9 (V)
